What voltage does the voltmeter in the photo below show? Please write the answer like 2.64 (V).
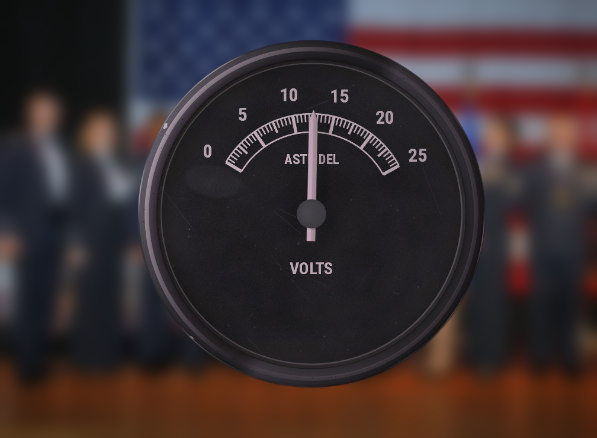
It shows 12.5 (V)
